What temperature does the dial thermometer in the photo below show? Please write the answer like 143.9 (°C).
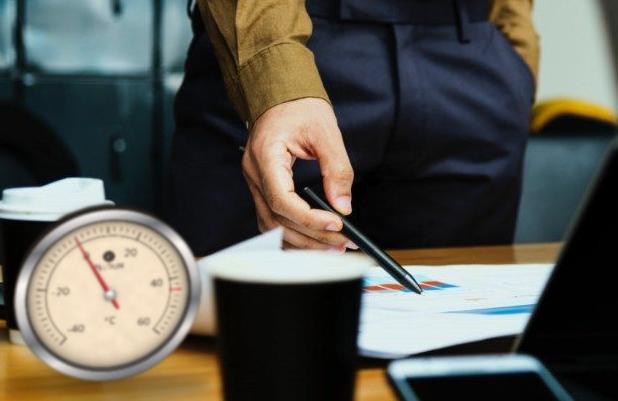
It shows 0 (°C)
